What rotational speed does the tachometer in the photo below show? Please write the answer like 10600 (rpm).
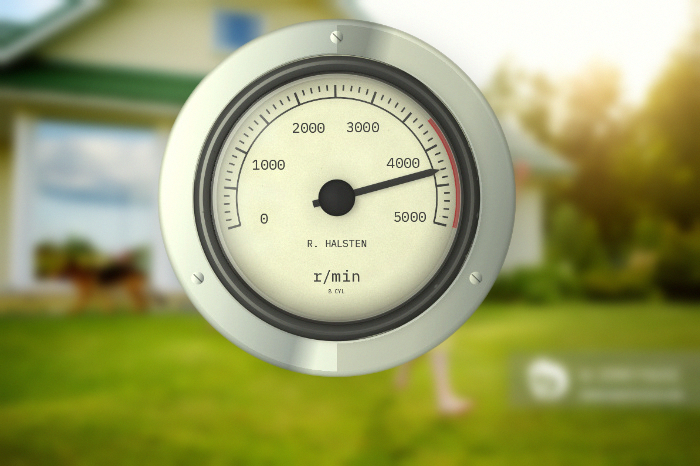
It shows 4300 (rpm)
